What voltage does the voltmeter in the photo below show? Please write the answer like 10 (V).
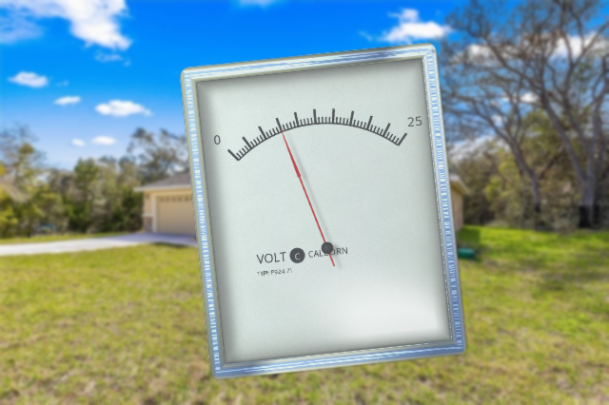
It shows 7.5 (V)
